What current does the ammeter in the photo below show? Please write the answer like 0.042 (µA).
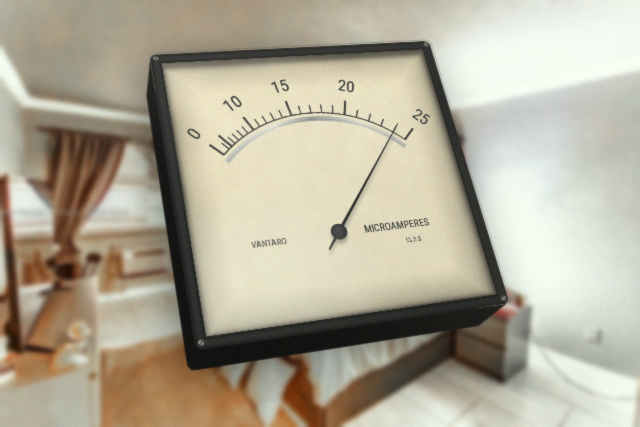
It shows 24 (µA)
